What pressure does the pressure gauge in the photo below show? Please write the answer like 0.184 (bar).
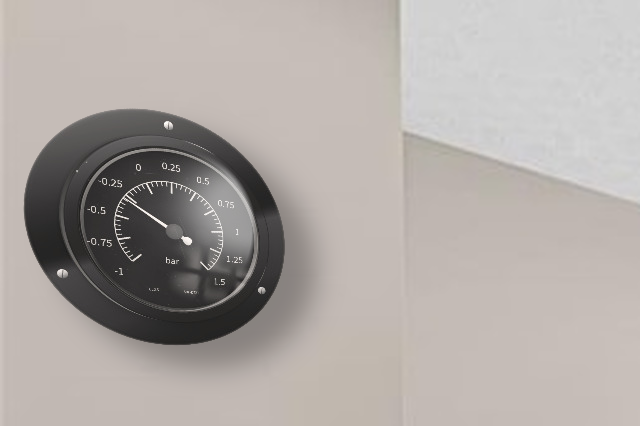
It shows -0.3 (bar)
